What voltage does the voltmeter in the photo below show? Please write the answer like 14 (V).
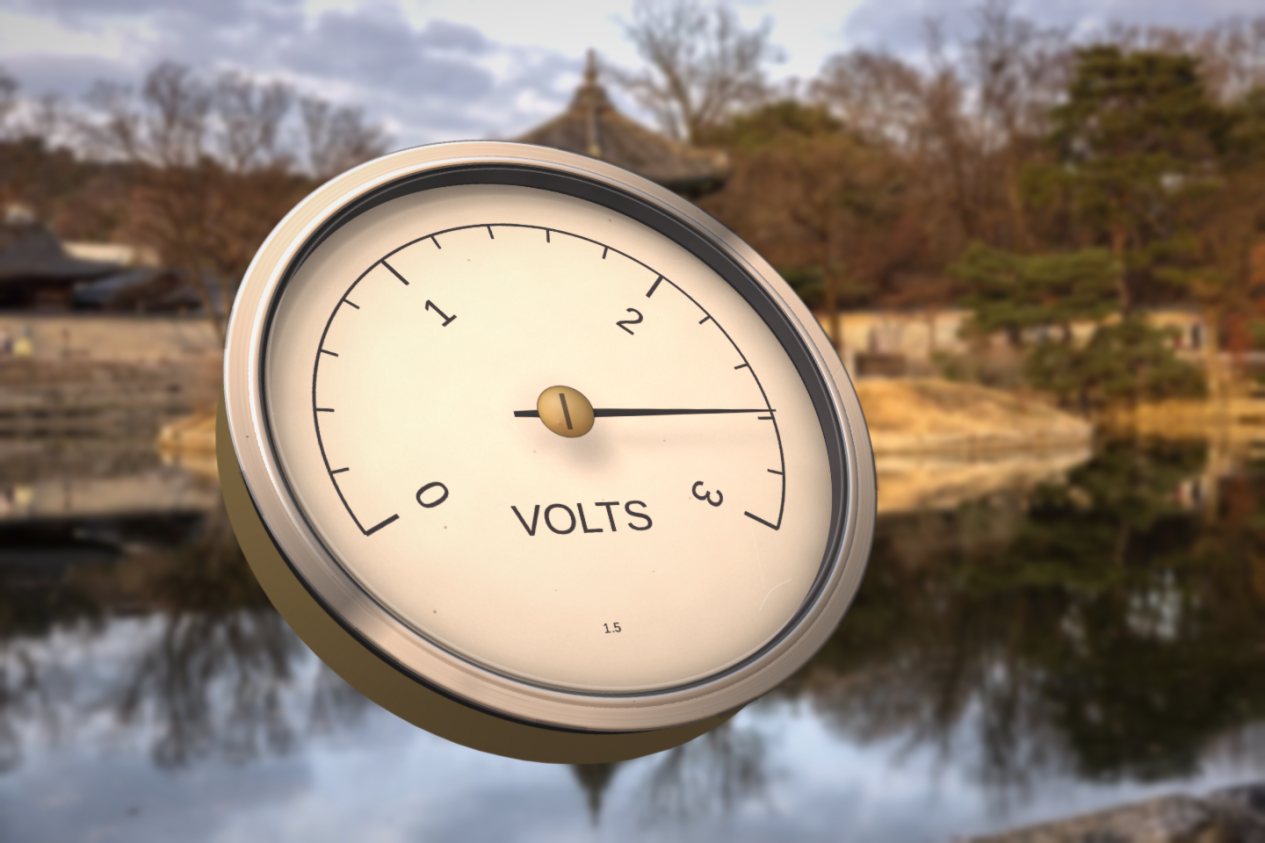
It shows 2.6 (V)
